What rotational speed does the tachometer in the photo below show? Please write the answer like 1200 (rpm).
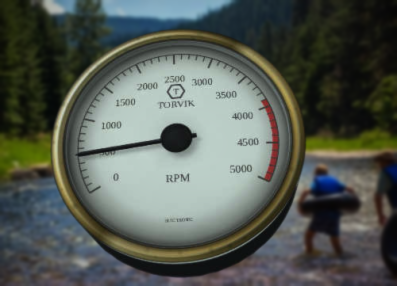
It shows 500 (rpm)
